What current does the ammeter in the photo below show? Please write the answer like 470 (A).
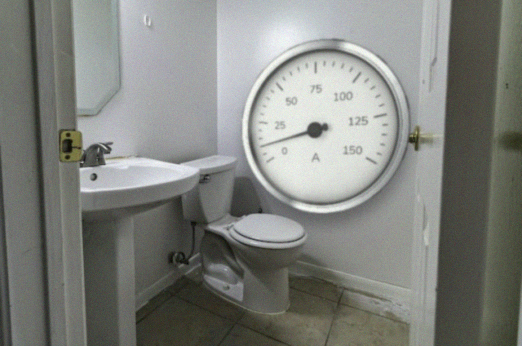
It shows 10 (A)
